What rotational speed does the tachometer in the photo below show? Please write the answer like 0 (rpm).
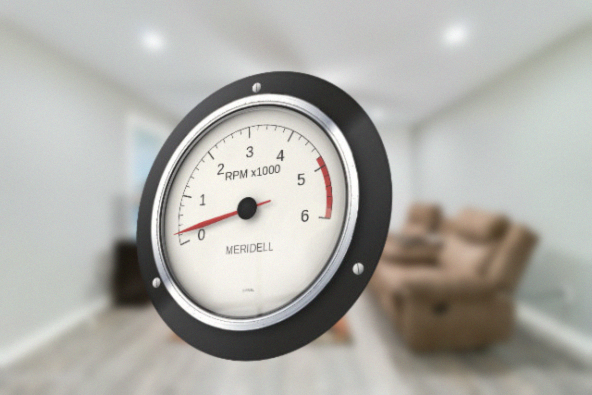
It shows 200 (rpm)
